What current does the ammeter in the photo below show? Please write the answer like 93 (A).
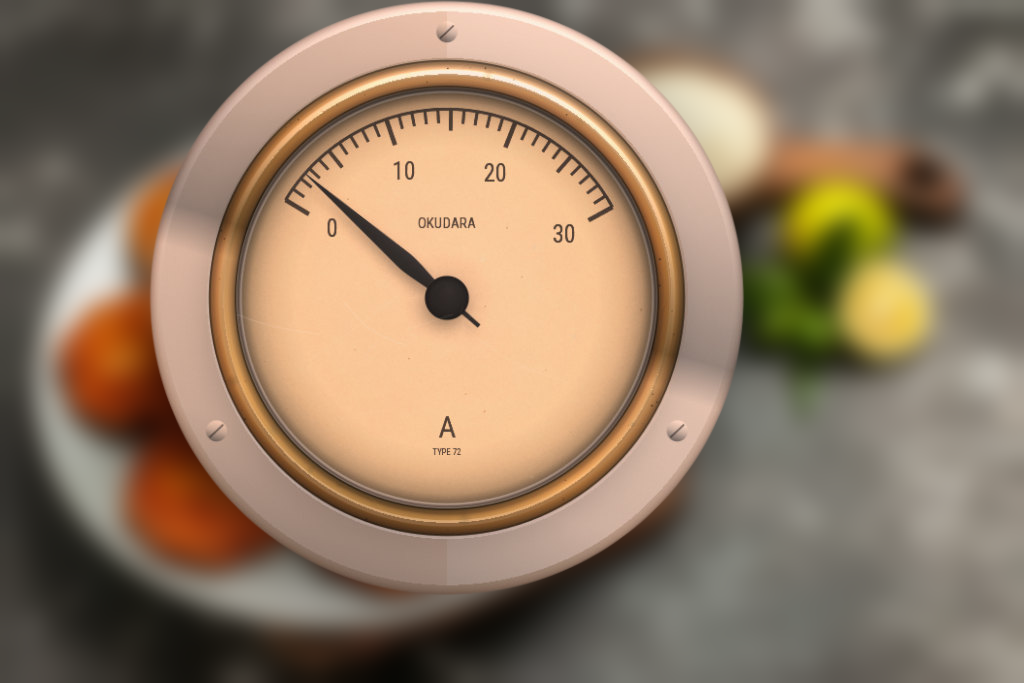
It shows 2.5 (A)
